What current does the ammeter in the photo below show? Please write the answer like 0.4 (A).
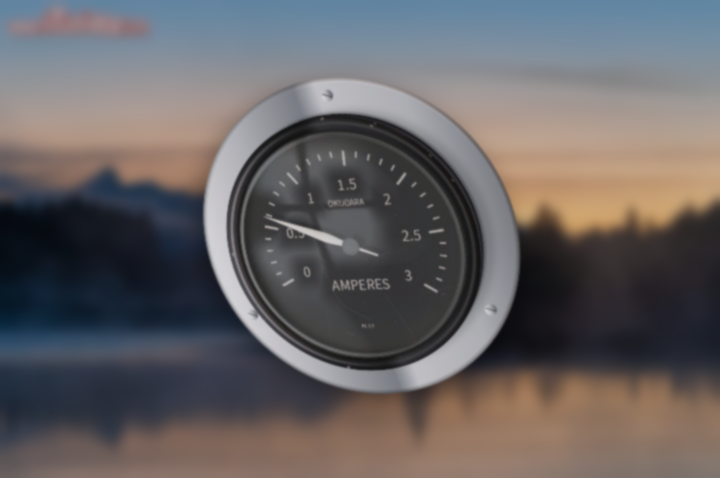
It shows 0.6 (A)
